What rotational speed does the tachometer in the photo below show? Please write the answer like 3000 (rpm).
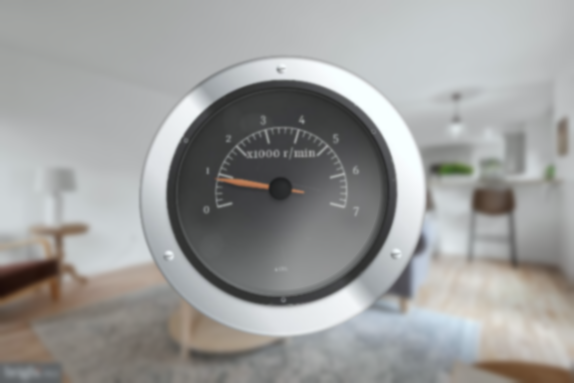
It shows 800 (rpm)
